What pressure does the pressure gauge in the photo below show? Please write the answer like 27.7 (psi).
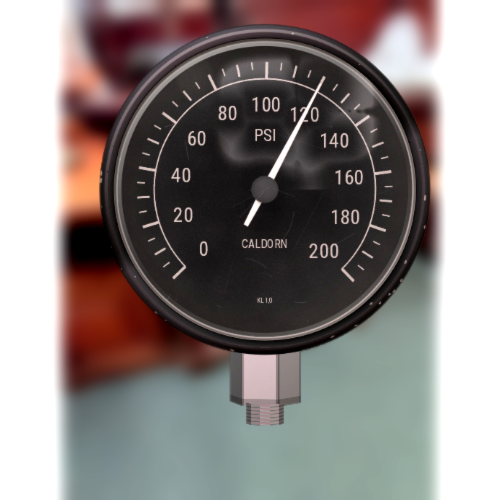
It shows 120 (psi)
